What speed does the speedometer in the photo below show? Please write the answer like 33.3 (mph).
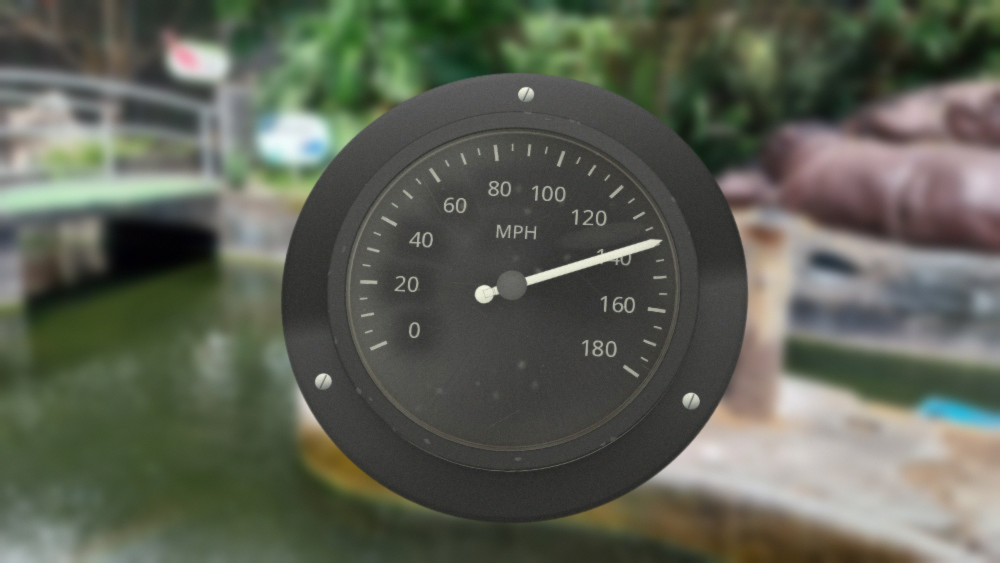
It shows 140 (mph)
